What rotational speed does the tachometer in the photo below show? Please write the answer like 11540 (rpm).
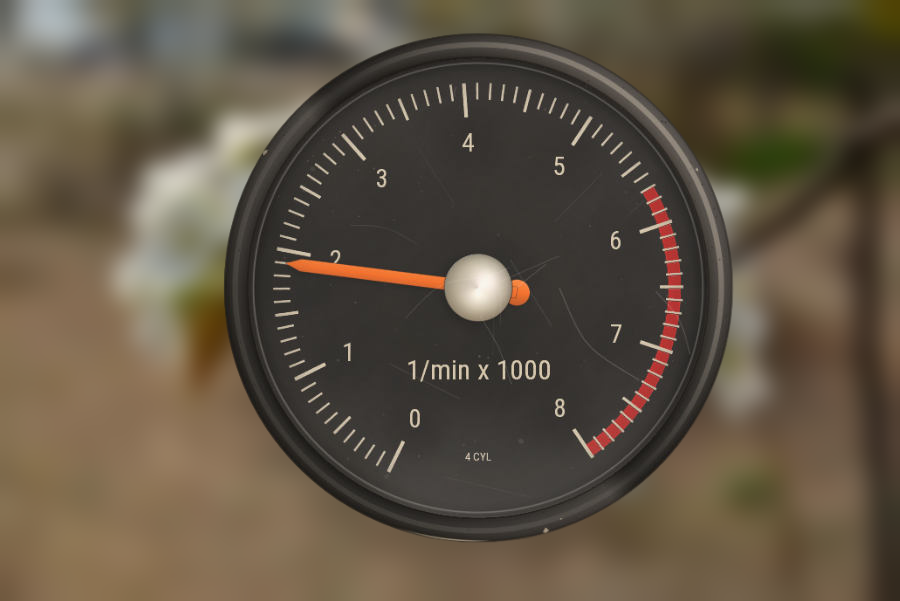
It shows 1900 (rpm)
